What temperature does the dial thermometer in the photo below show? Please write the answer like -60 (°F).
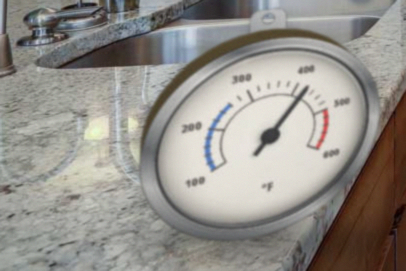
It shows 420 (°F)
